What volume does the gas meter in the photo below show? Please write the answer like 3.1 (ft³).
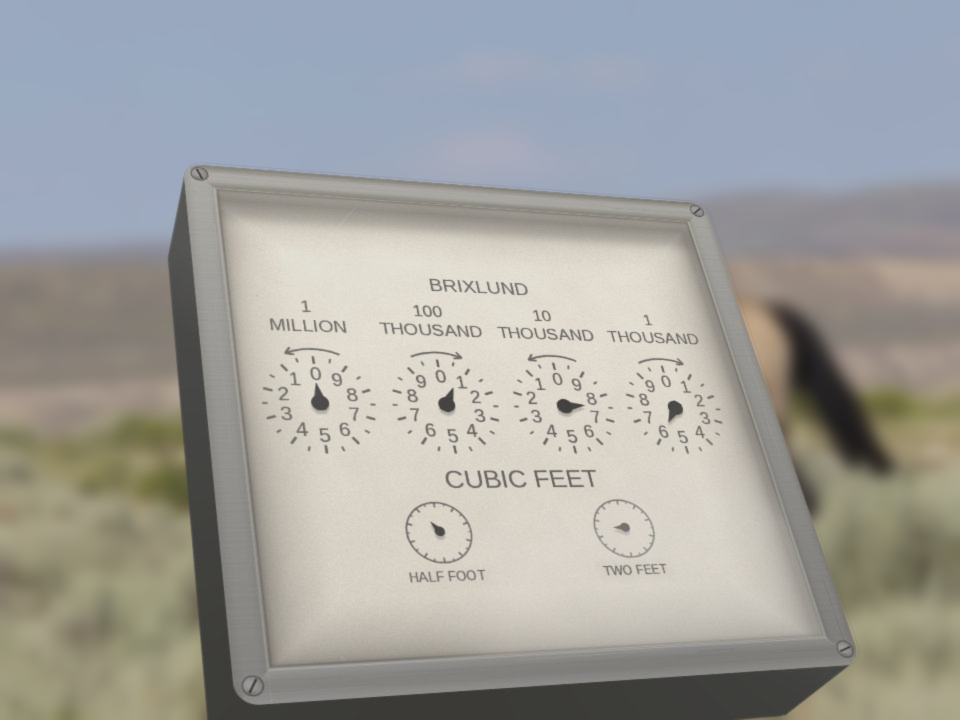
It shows 7600 (ft³)
